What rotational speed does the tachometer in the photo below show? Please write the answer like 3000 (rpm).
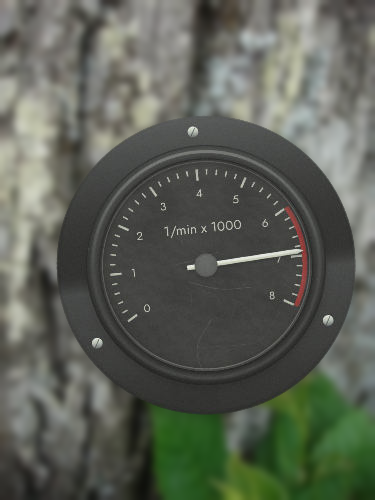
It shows 6900 (rpm)
